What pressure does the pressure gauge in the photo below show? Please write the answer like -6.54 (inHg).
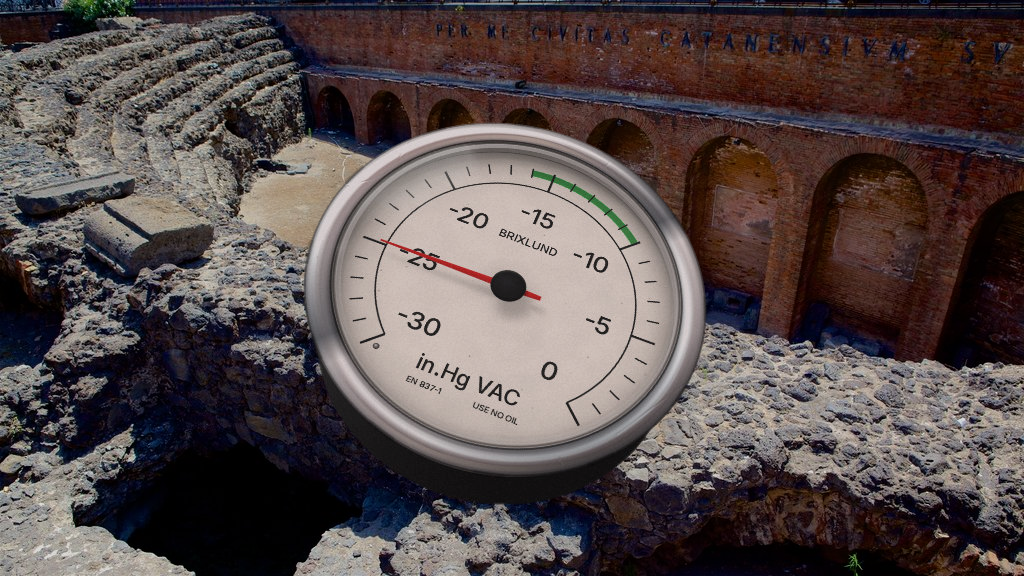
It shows -25 (inHg)
